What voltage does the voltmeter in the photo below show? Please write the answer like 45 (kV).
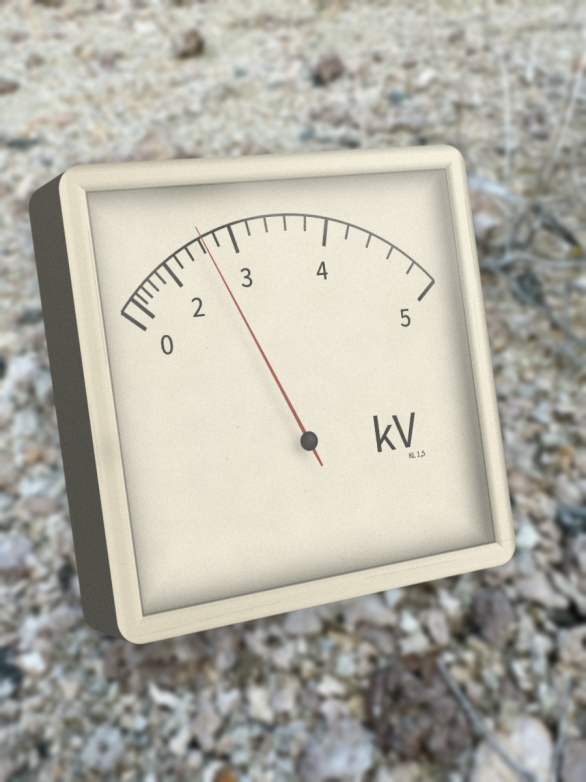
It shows 2.6 (kV)
